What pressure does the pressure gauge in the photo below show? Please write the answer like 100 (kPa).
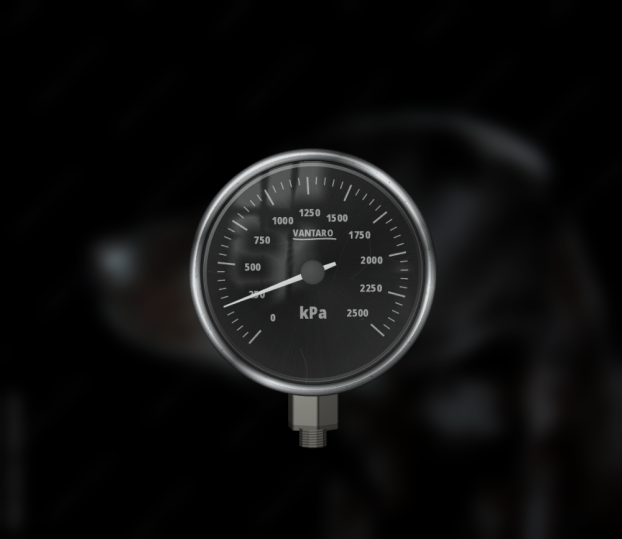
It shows 250 (kPa)
